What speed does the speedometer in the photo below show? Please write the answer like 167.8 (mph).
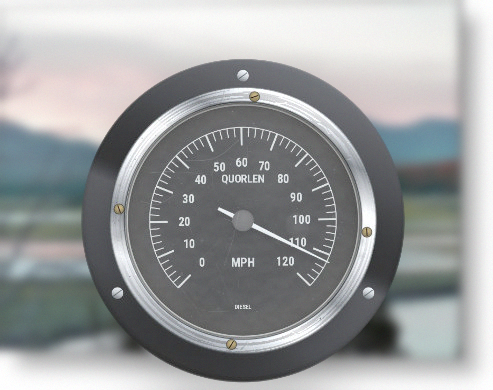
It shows 112 (mph)
